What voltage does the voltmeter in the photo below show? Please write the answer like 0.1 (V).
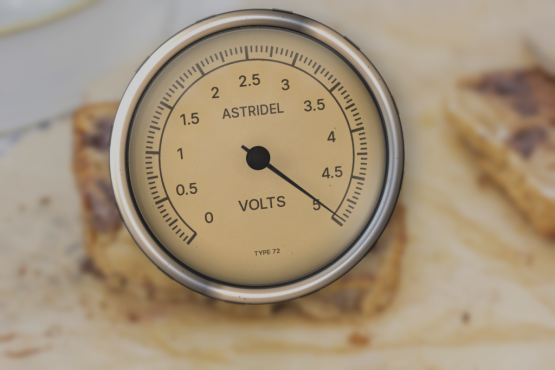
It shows 4.95 (V)
